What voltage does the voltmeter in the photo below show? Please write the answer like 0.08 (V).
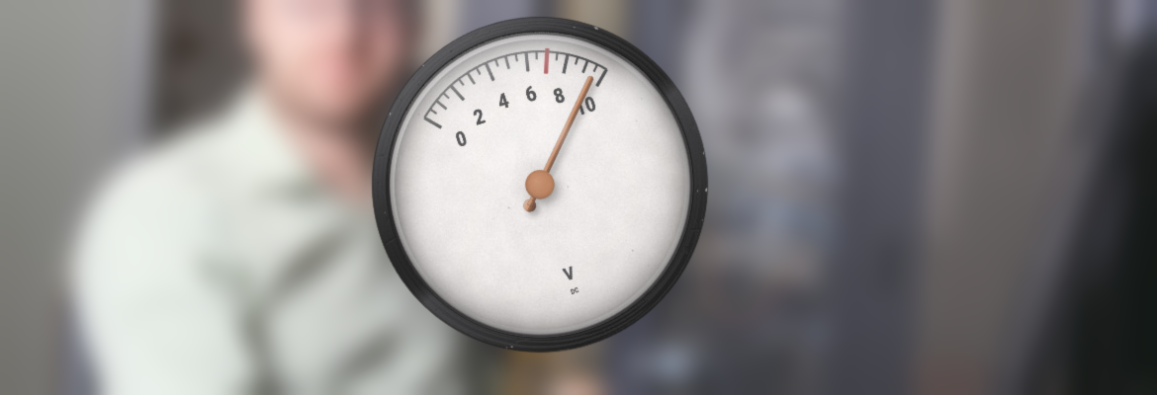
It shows 9.5 (V)
